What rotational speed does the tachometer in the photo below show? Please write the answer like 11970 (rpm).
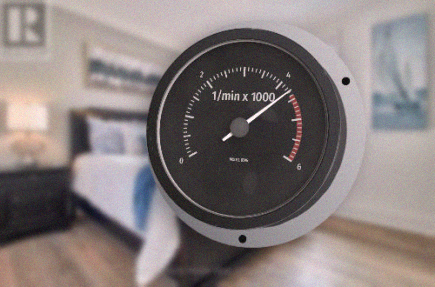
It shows 4300 (rpm)
